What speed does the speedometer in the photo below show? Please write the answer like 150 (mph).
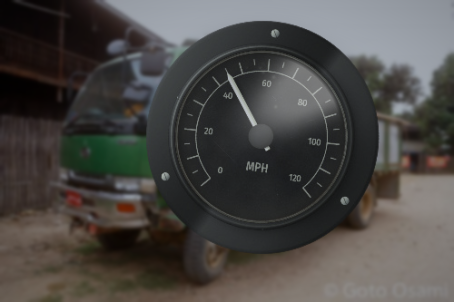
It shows 45 (mph)
